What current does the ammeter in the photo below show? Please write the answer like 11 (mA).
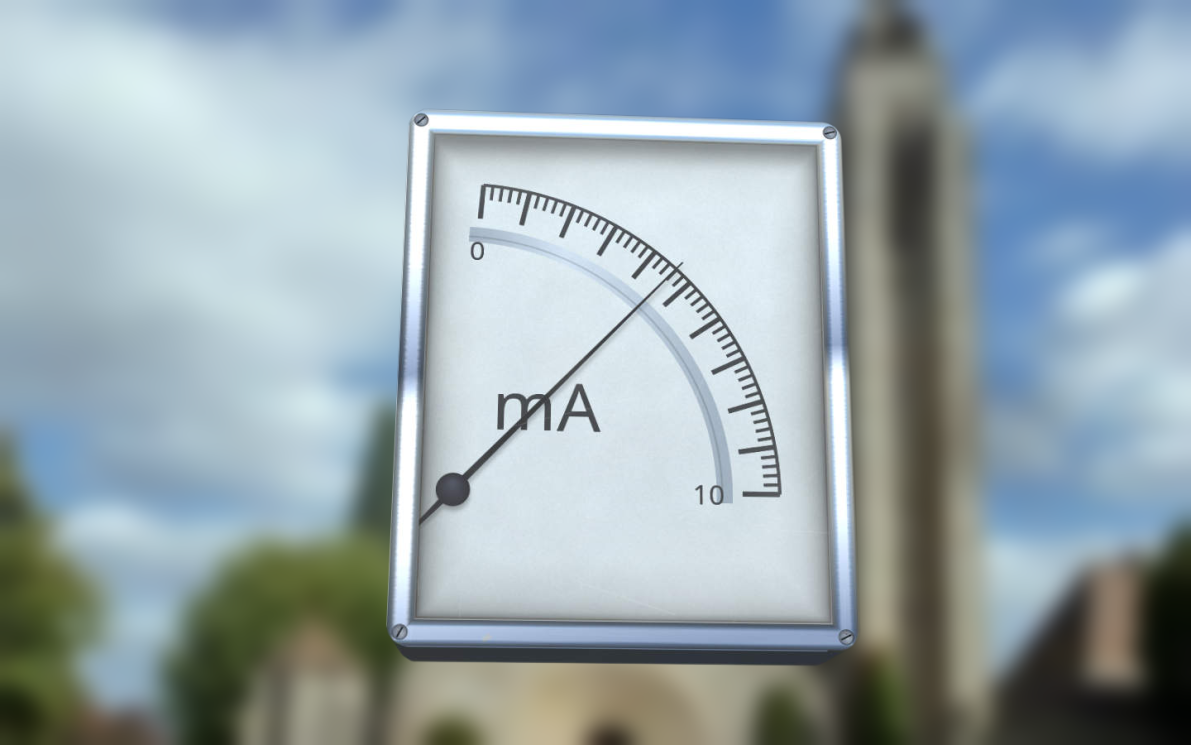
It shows 4.6 (mA)
